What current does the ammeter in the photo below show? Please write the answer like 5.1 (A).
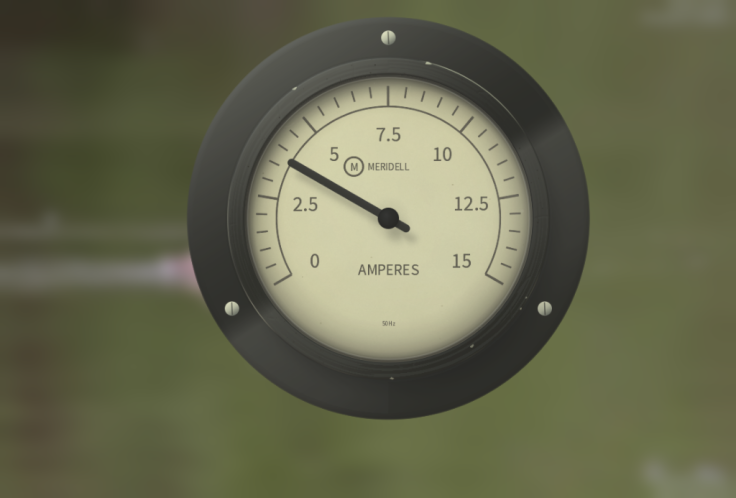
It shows 3.75 (A)
